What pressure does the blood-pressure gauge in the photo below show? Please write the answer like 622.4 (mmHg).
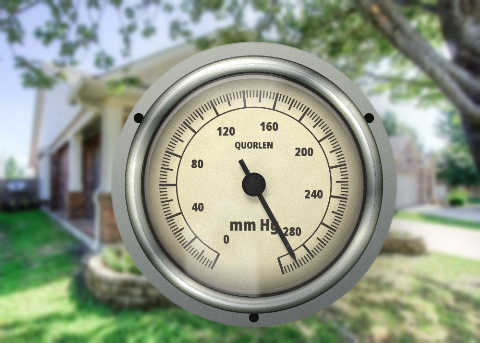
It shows 290 (mmHg)
